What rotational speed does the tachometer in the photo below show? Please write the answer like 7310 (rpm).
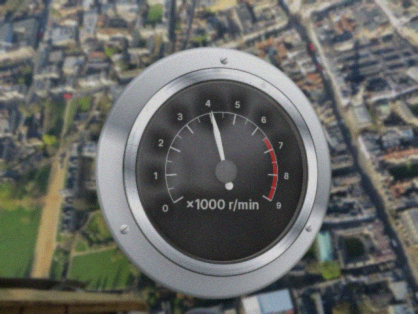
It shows 4000 (rpm)
